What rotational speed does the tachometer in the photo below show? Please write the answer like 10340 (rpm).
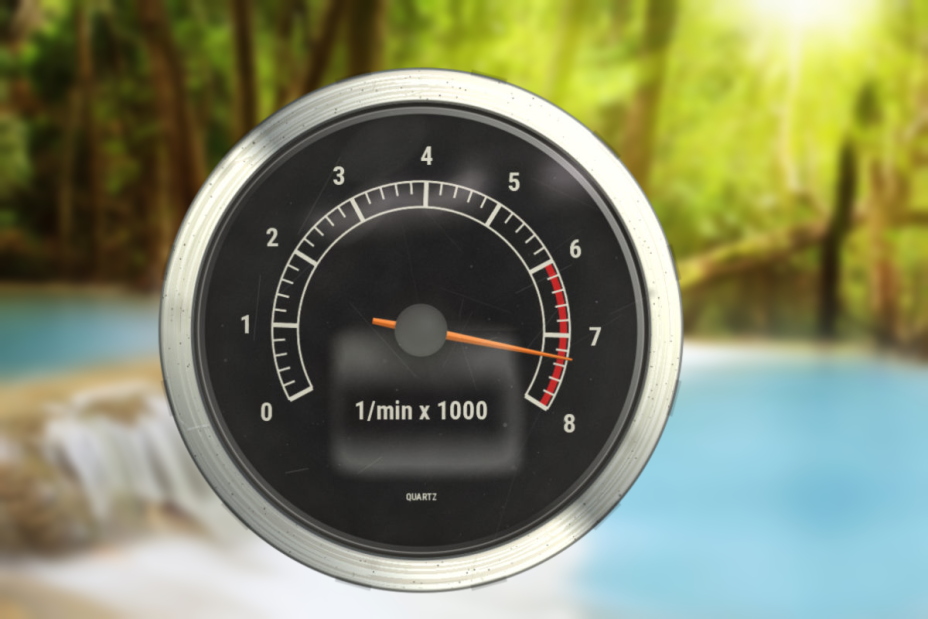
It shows 7300 (rpm)
